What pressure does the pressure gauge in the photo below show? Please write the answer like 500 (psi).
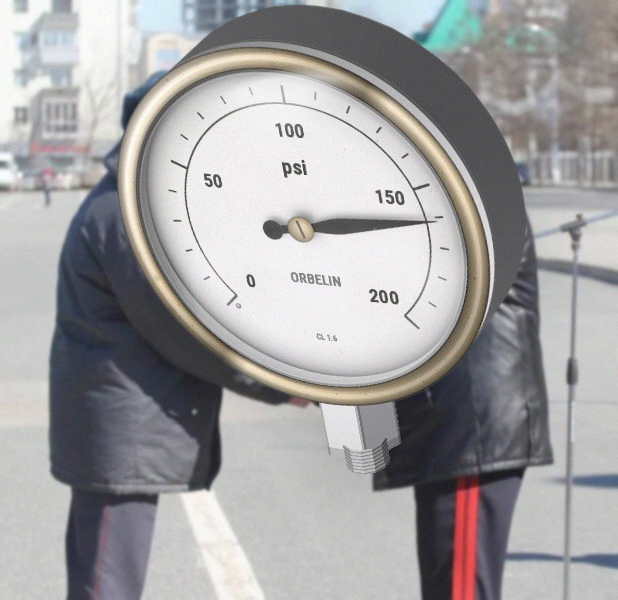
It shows 160 (psi)
